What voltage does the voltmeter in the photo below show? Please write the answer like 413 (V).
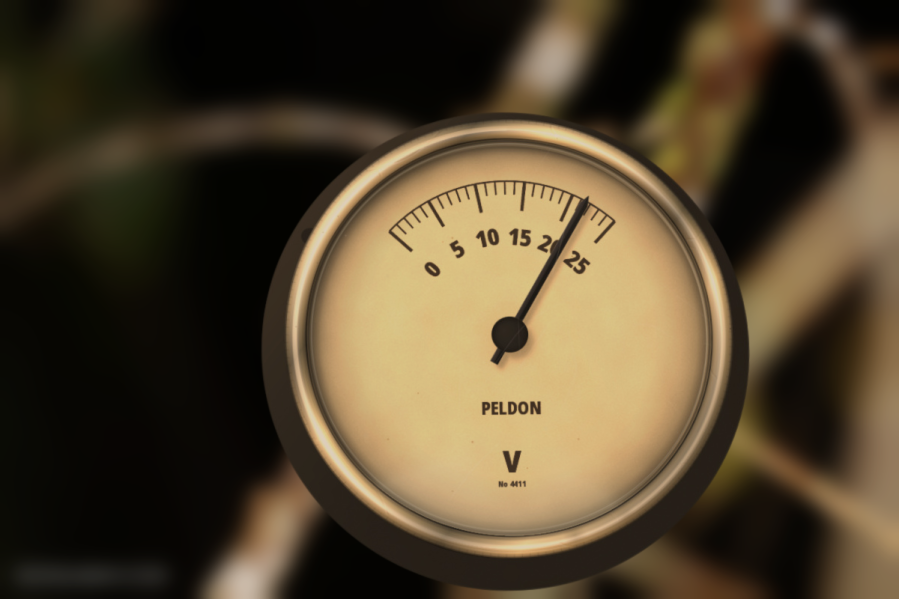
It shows 21.5 (V)
